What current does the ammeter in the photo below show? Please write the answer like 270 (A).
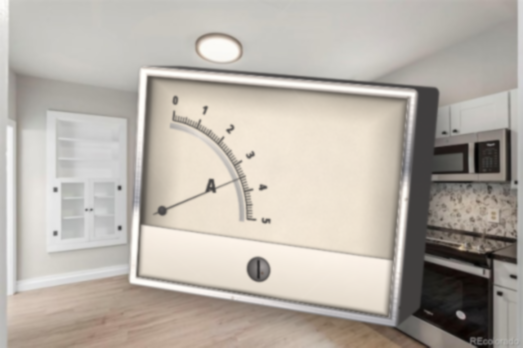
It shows 3.5 (A)
